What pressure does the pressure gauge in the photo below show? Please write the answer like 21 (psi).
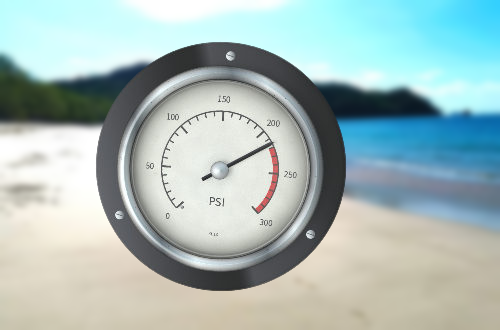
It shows 215 (psi)
